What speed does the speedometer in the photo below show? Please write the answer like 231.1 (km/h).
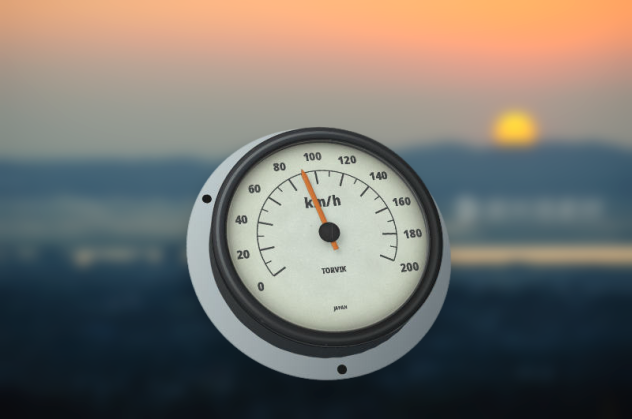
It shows 90 (km/h)
